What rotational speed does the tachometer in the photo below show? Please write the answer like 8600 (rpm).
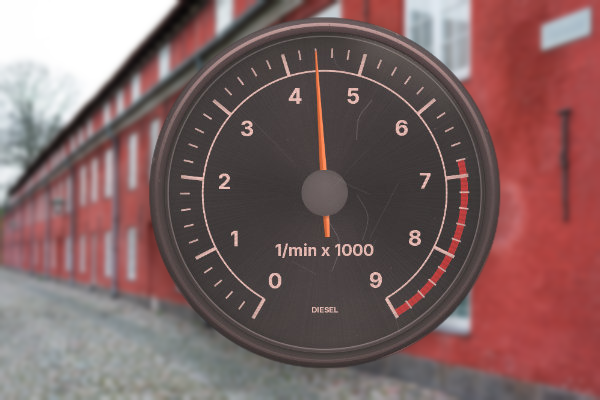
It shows 4400 (rpm)
